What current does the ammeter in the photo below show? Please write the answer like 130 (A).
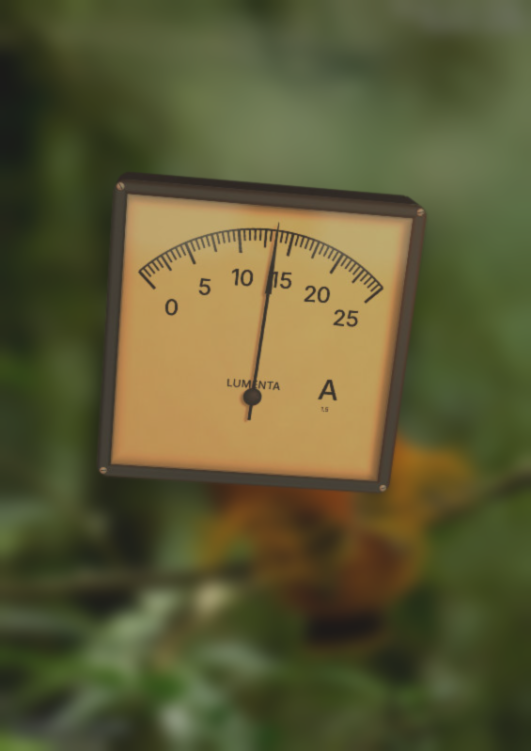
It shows 13.5 (A)
